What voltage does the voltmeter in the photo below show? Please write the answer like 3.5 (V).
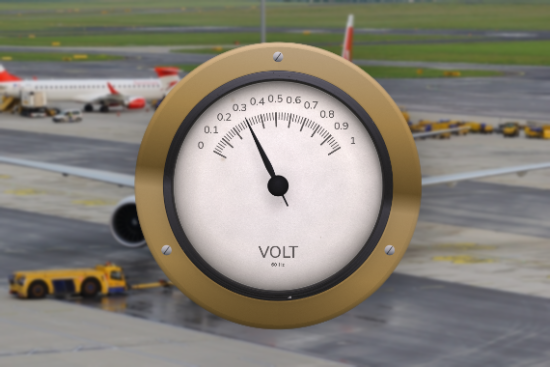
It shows 0.3 (V)
